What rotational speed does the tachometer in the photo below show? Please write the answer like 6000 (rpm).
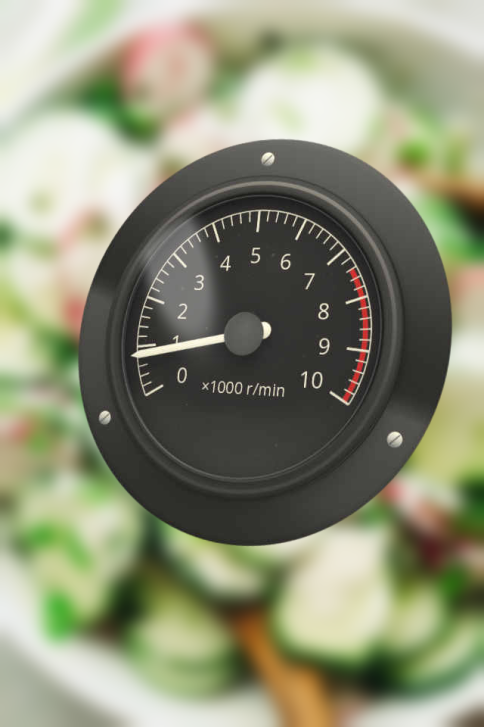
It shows 800 (rpm)
